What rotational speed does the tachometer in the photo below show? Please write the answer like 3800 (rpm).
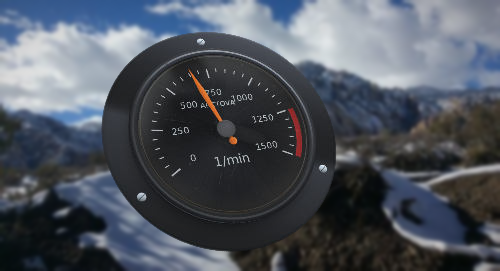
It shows 650 (rpm)
